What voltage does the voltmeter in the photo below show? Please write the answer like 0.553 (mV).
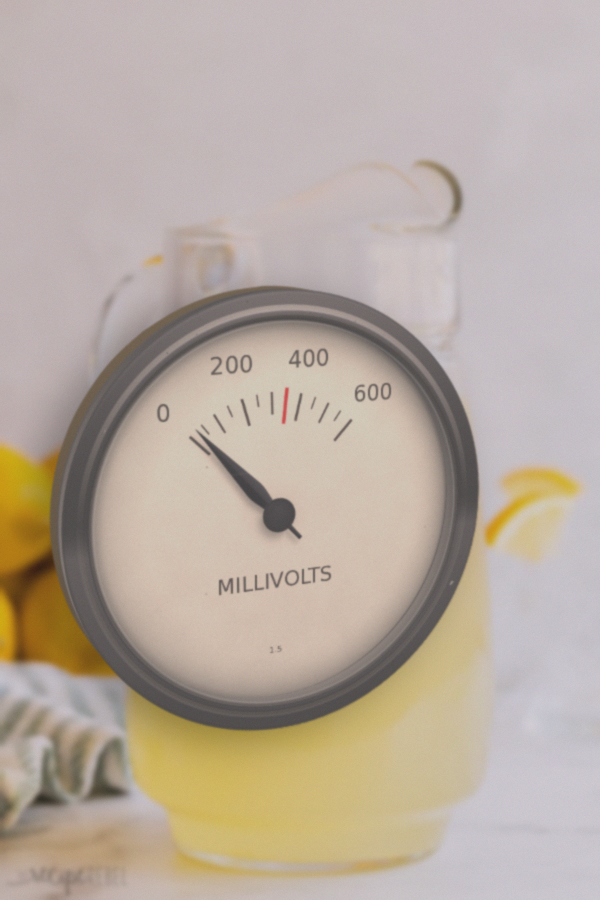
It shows 25 (mV)
